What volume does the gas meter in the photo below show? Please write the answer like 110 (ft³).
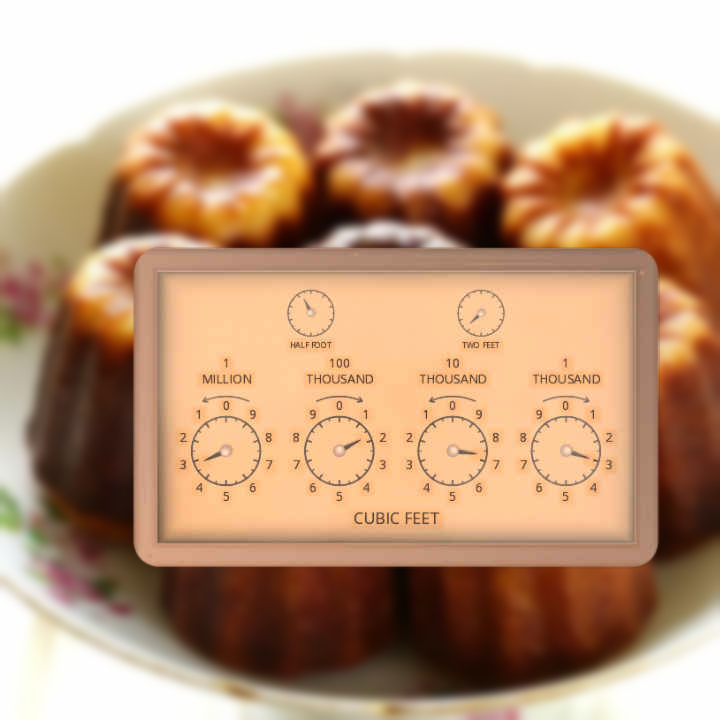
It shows 317300 (ft³)
